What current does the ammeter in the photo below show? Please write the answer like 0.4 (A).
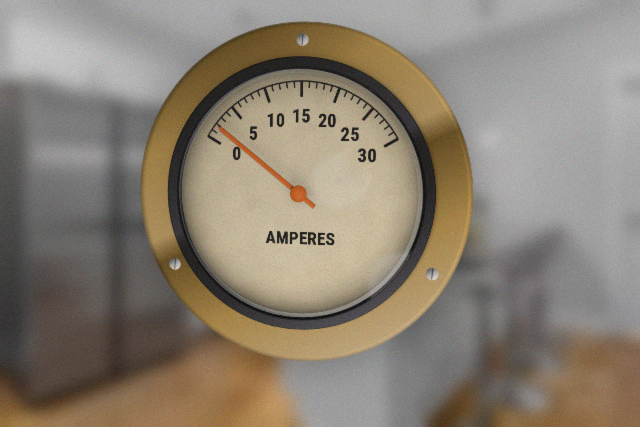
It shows 2 (A)
